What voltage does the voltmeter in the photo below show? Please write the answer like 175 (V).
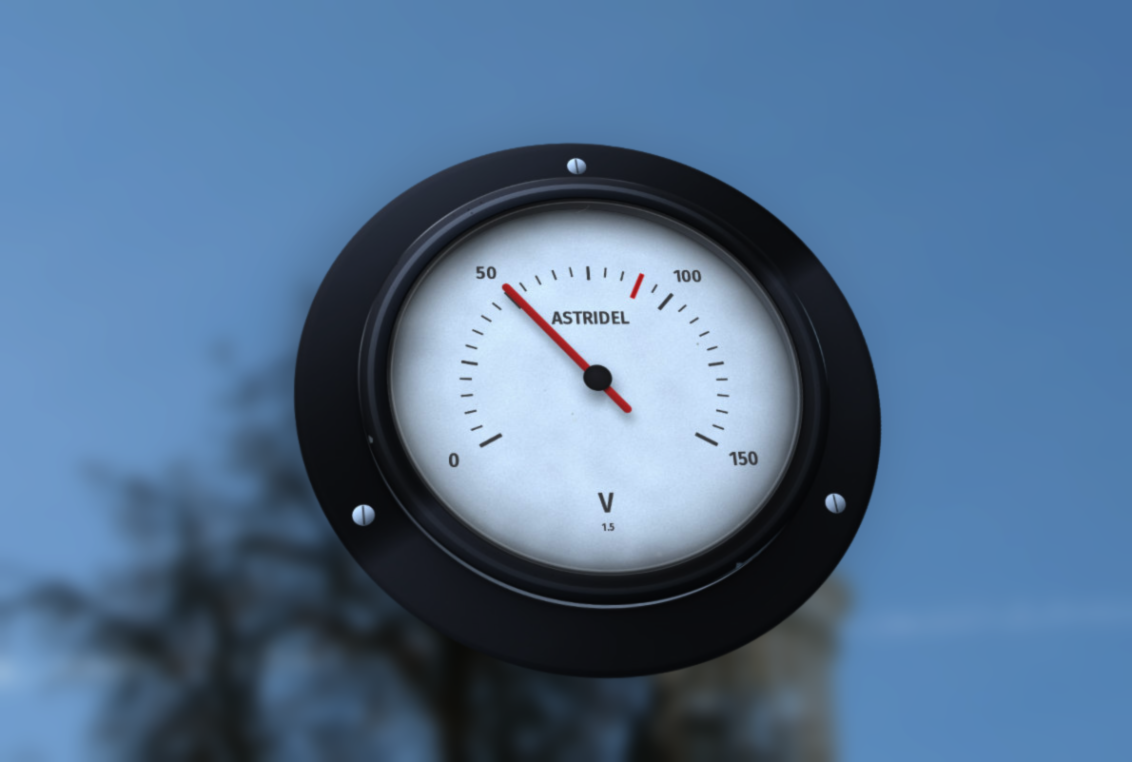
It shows 50 (V)
